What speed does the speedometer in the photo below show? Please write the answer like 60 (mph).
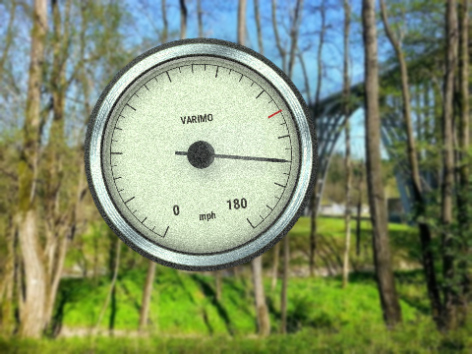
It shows 150 (mph)
